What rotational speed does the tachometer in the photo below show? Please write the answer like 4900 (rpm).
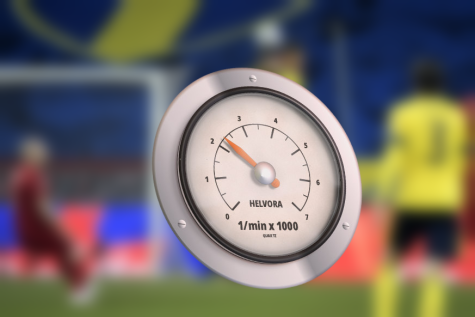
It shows 2250 (rpm)
